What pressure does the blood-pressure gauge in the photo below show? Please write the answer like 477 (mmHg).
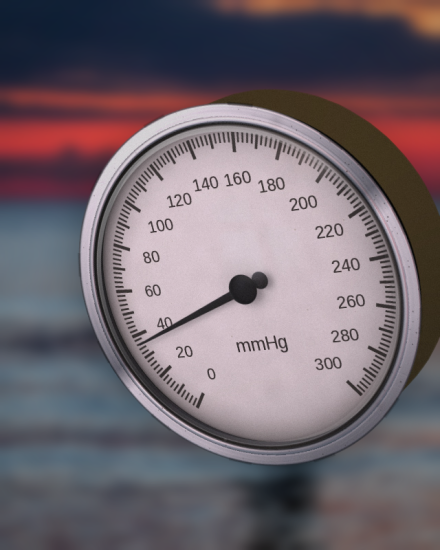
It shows 36 (mmHg)
